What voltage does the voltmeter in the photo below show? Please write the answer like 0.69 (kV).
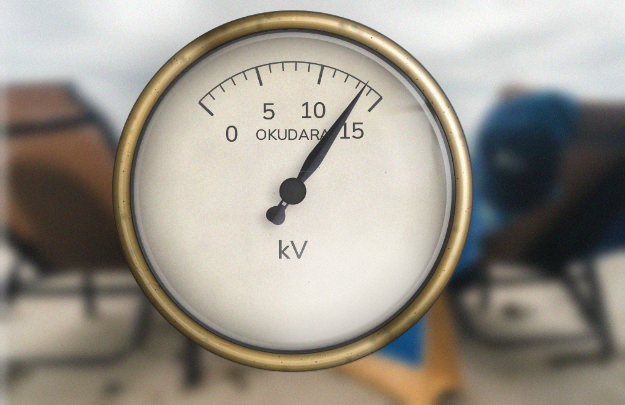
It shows 13.5 (kV)
